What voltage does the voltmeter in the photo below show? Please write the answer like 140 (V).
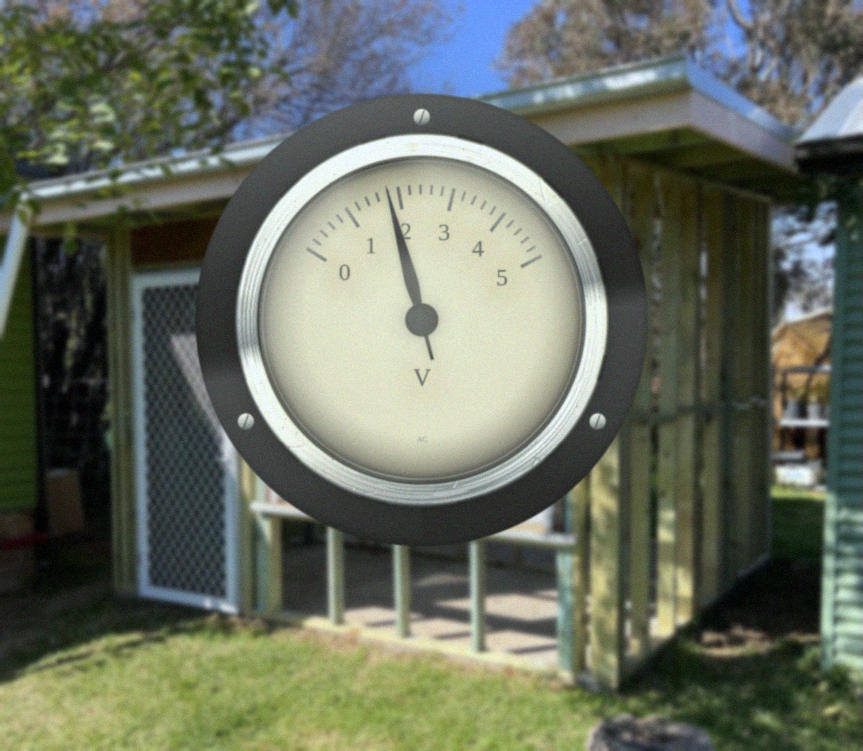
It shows 1.8 (V)
